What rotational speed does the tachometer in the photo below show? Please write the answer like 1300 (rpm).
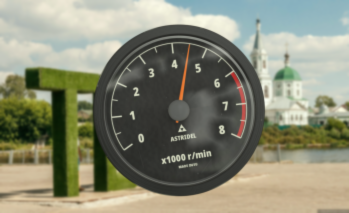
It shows 4500 (rpm)
